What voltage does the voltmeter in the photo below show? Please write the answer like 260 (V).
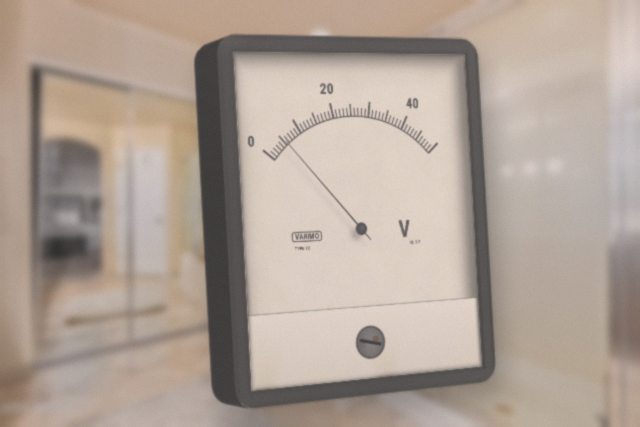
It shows 5 (V)
